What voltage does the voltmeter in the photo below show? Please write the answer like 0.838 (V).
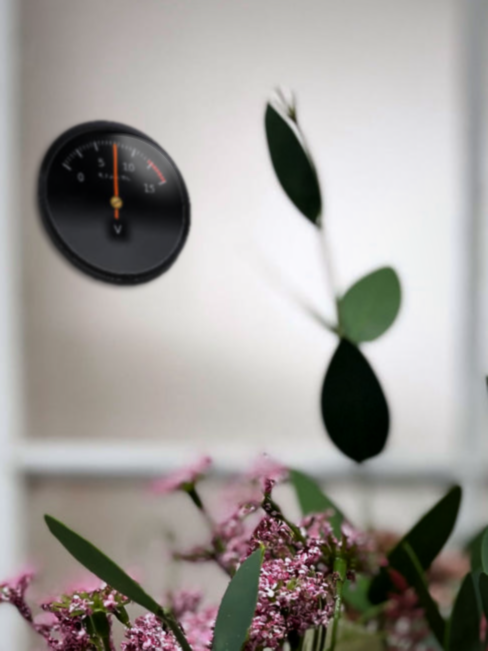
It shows 7.5 (V)
